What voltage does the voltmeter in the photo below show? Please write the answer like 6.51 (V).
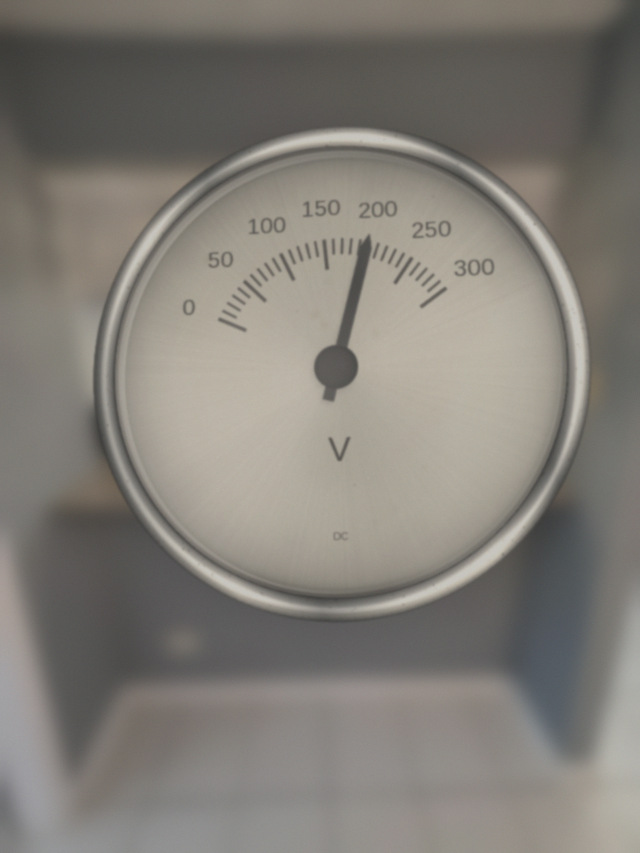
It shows 200 (V)
